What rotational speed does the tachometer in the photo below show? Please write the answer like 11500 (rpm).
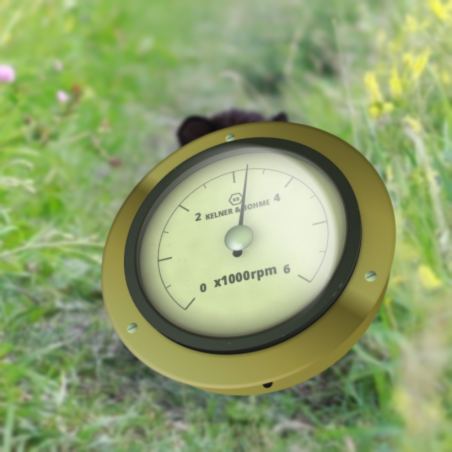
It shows 3250 (rpm)
